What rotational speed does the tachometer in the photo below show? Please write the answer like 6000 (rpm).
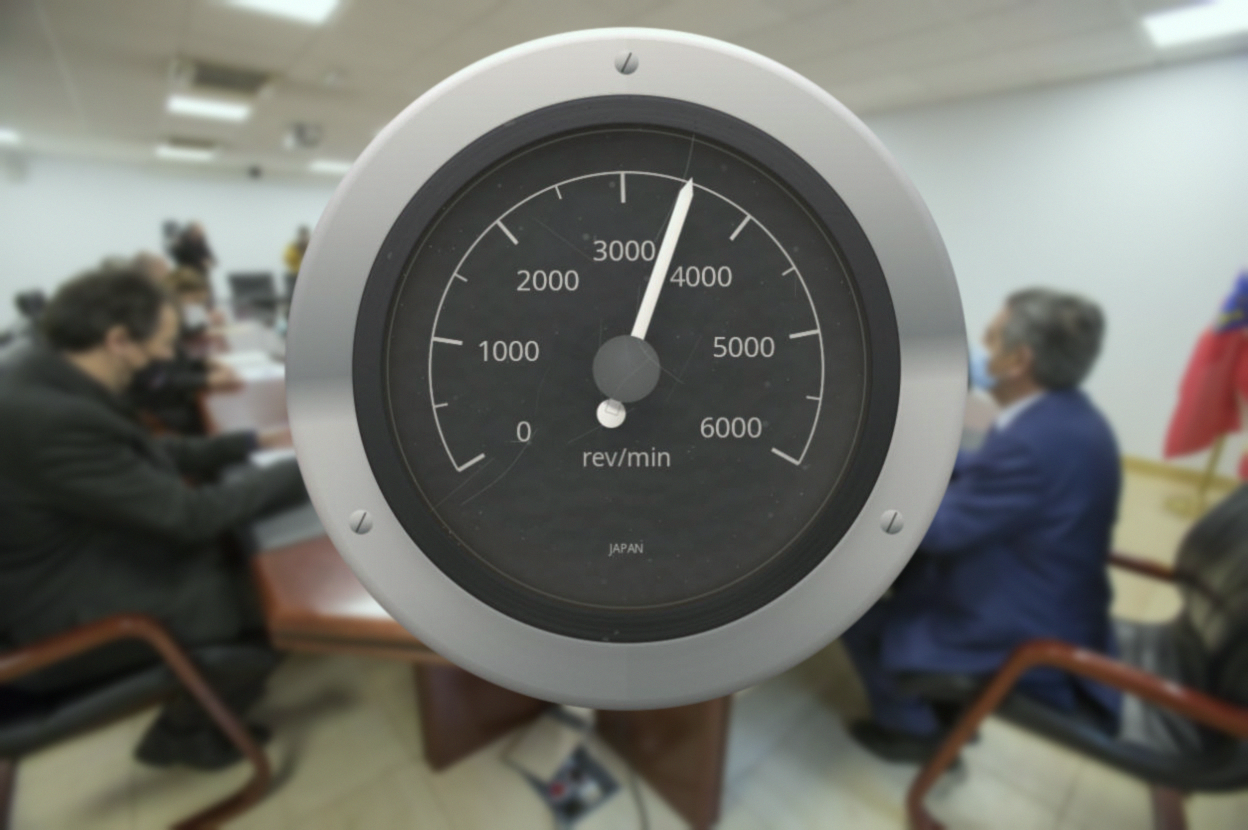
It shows 3500 (rpm)
